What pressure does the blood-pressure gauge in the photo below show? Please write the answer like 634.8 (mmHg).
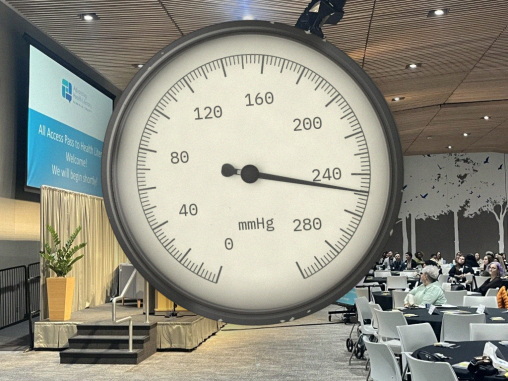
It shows 248 (mmHg)
